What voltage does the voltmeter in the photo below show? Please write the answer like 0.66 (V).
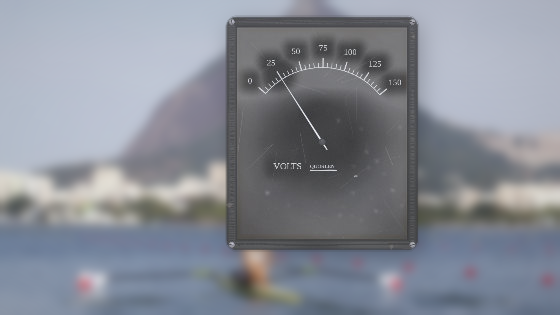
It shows 25 (V)
